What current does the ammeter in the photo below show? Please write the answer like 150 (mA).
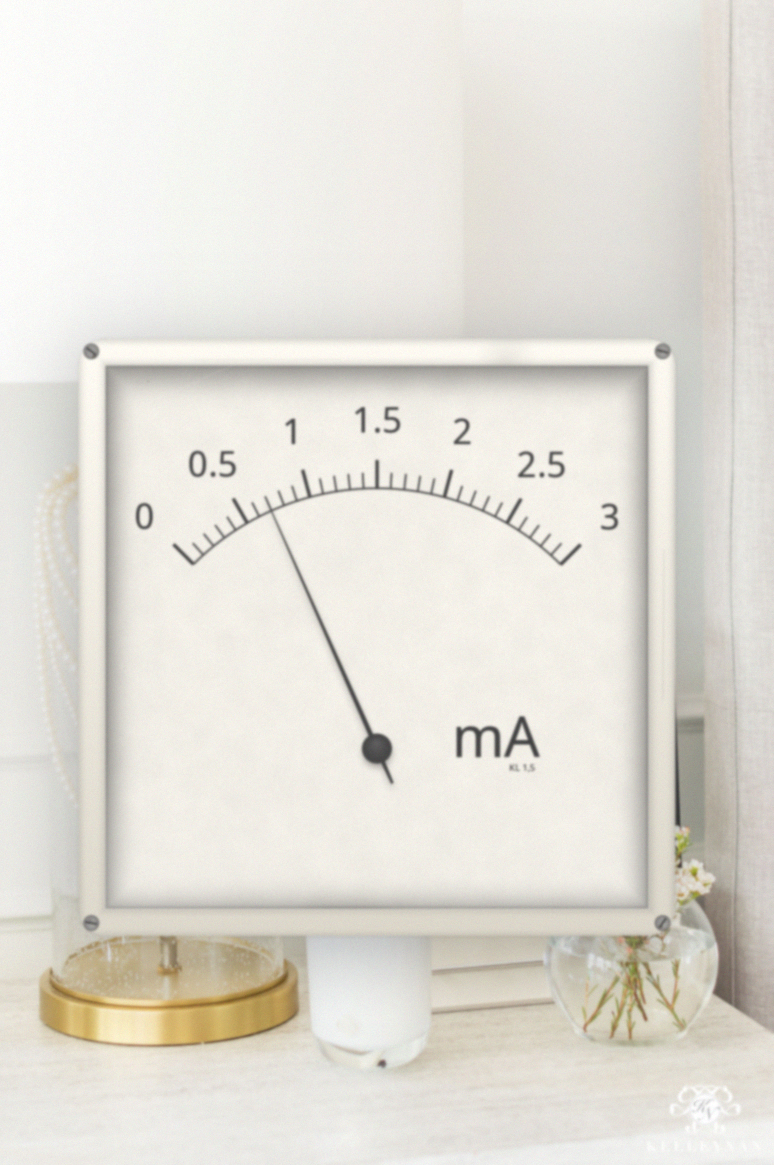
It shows 0.7 (mA)
